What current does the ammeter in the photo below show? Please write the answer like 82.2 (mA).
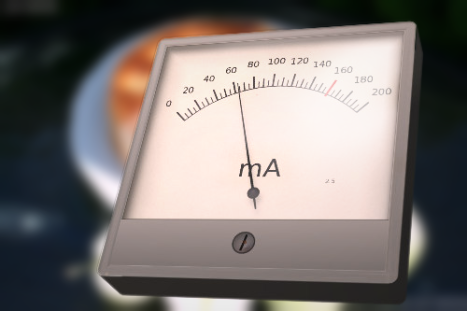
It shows 65 (mA)
